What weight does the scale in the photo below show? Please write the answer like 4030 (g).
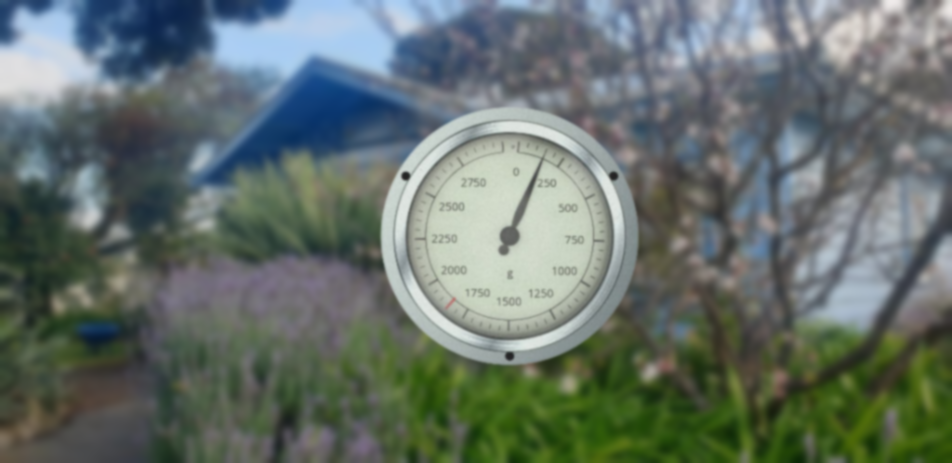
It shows 150 (g)
